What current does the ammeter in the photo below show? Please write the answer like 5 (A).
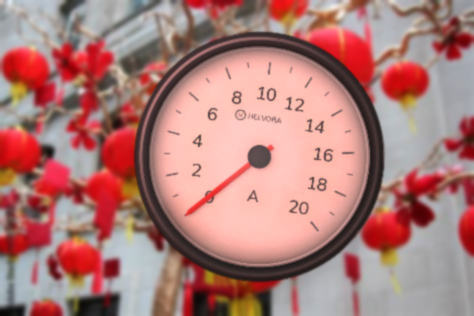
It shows 0 (A)
